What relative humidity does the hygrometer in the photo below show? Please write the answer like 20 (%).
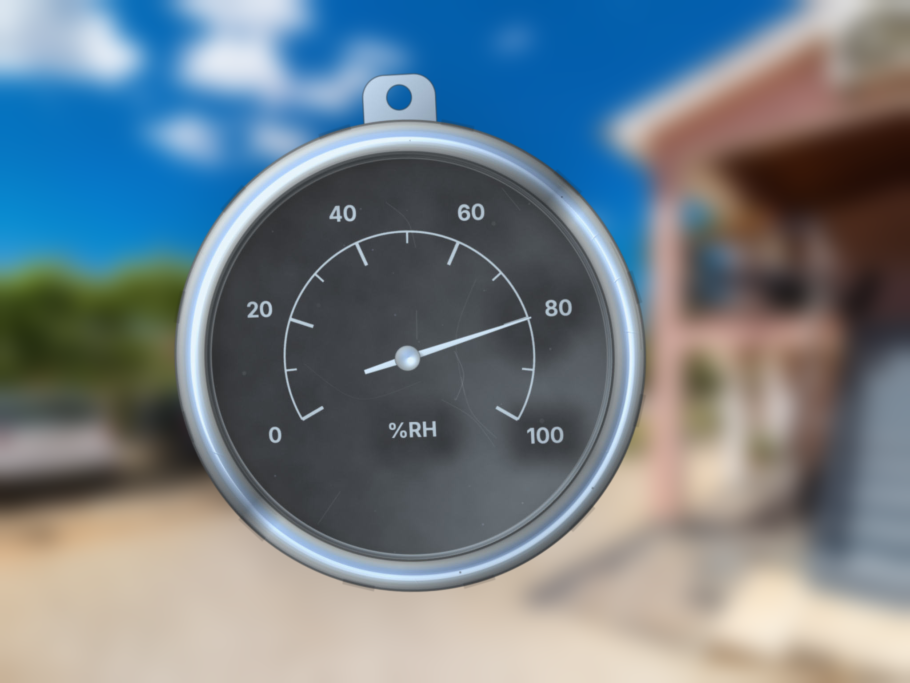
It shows 80 (%)
